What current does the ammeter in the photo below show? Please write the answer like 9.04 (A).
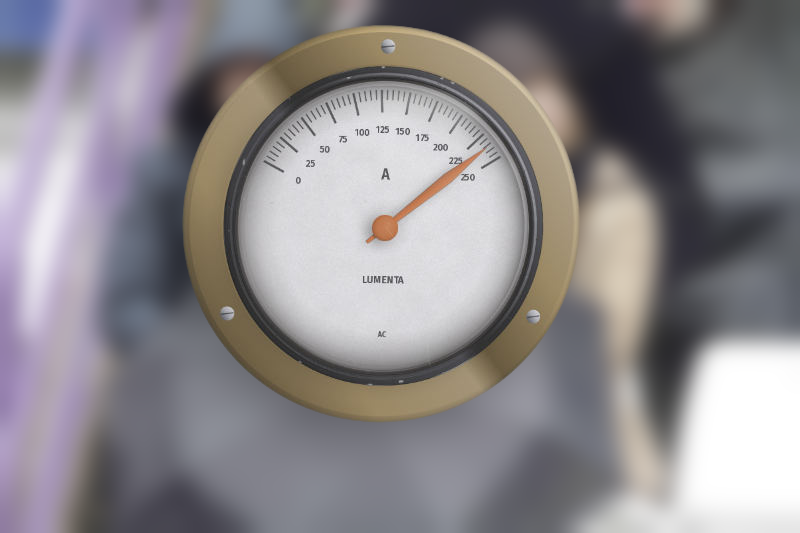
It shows 235 (A)
